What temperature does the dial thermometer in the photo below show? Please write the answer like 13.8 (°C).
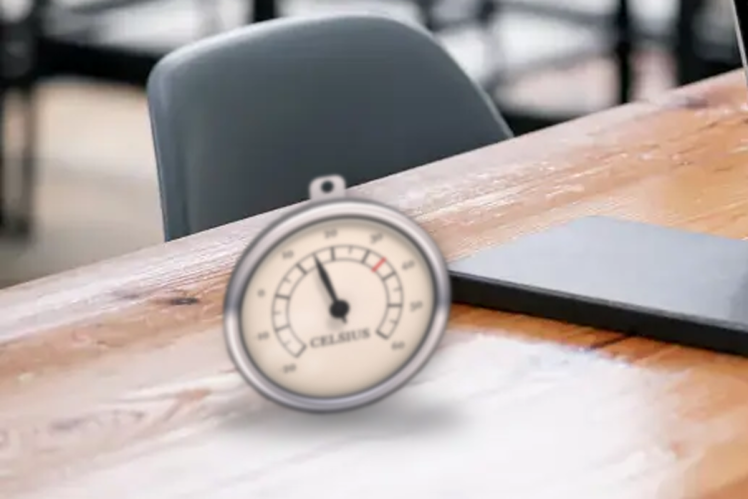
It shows 15 (°C)
